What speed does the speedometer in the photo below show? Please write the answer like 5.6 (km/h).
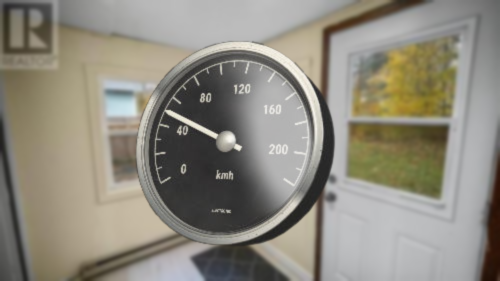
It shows 50 (km/h)
